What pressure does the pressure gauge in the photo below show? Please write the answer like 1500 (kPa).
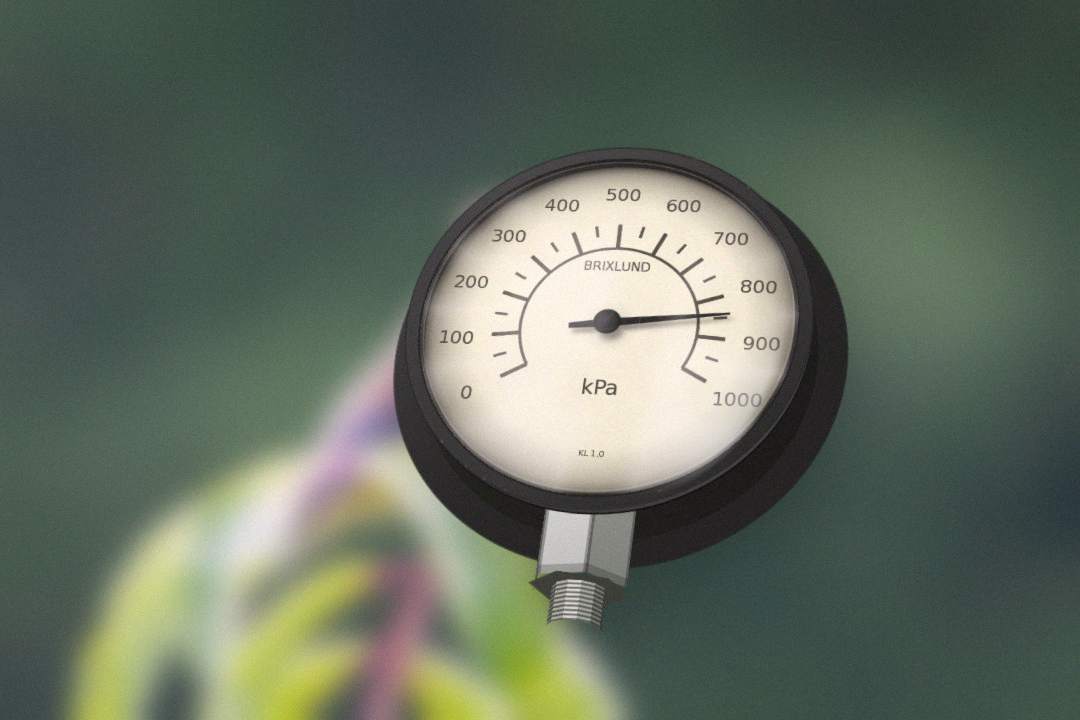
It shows 850 (kPa)
